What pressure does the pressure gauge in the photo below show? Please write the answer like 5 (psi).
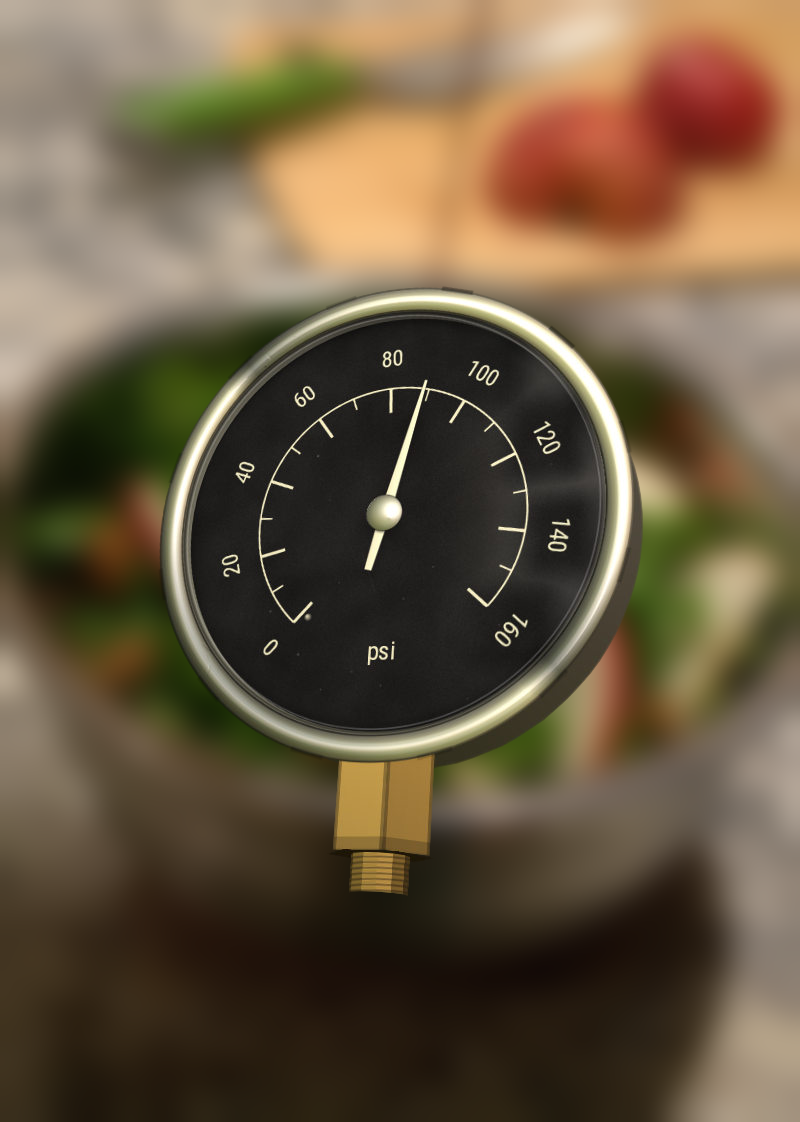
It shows 90 (psi)
